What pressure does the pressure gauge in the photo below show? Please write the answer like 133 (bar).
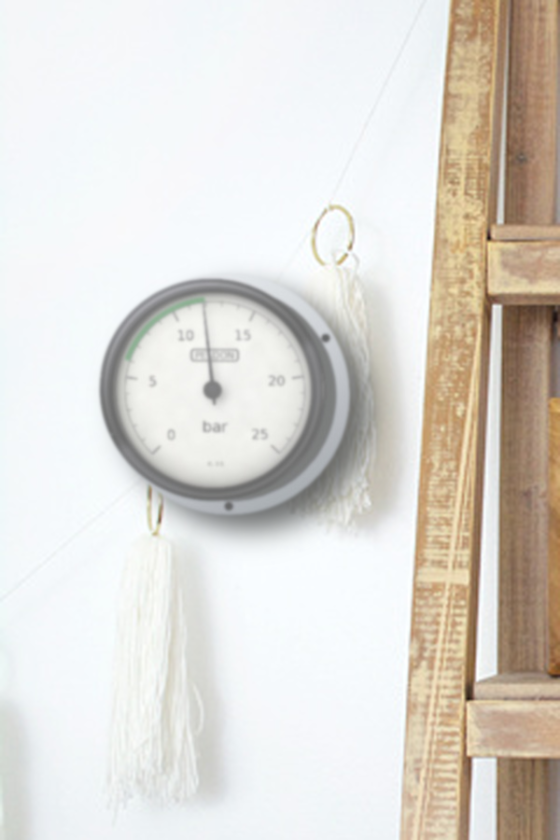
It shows 12 (bar)
